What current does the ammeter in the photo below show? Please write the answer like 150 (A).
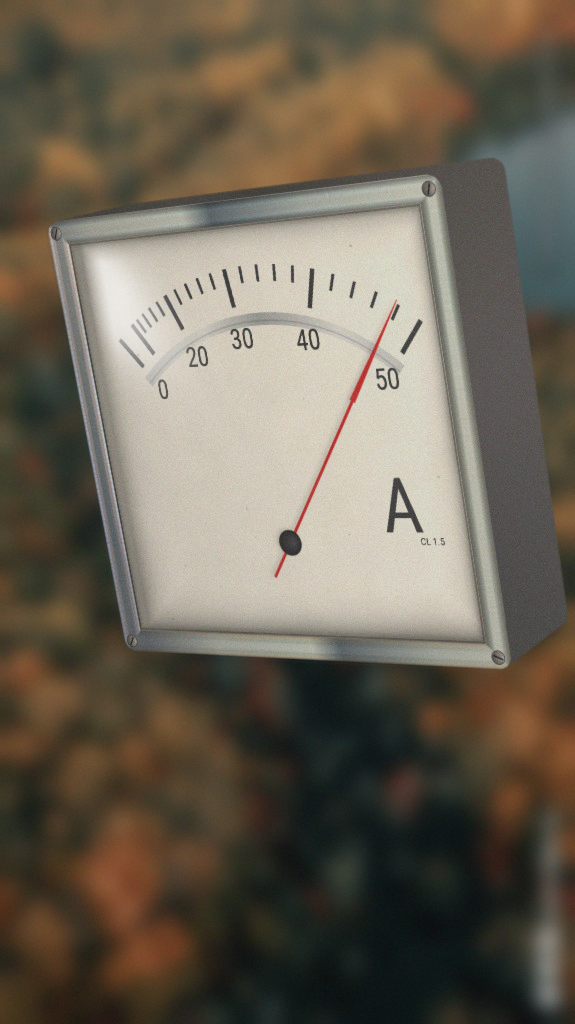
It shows 48 (A)
